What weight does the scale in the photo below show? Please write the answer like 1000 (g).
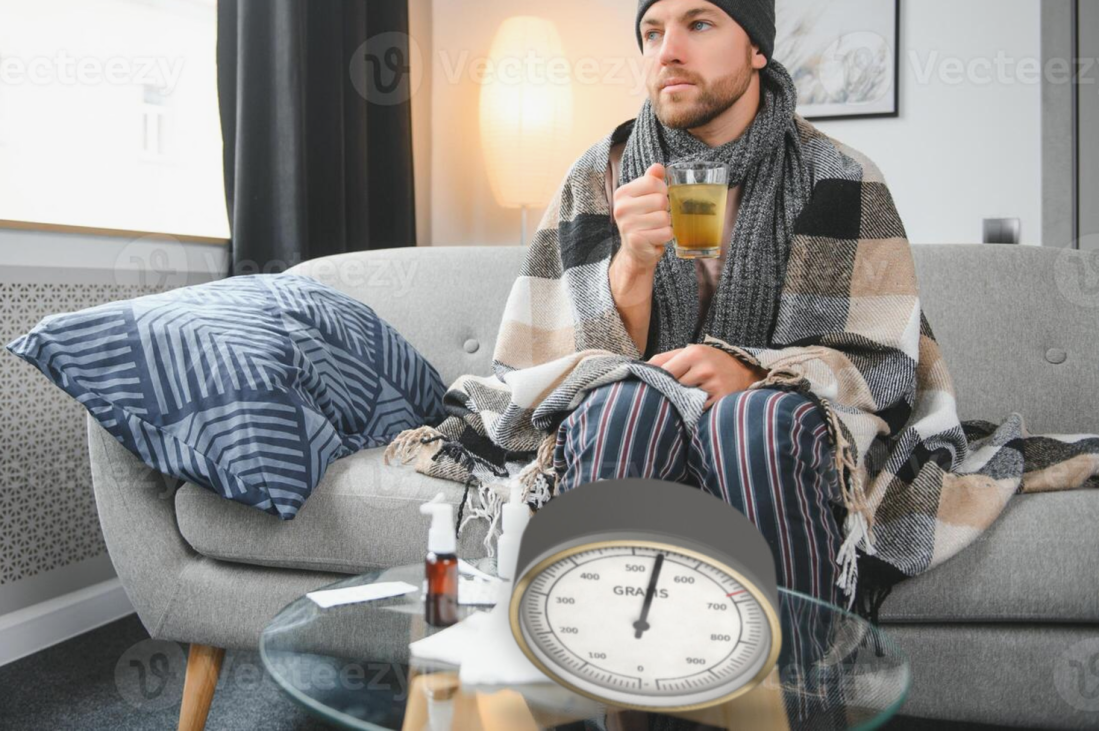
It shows 540 (g)
